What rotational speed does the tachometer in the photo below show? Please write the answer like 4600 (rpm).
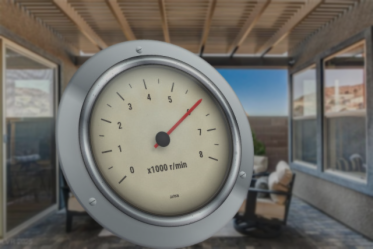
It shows 6000 (rpm)
